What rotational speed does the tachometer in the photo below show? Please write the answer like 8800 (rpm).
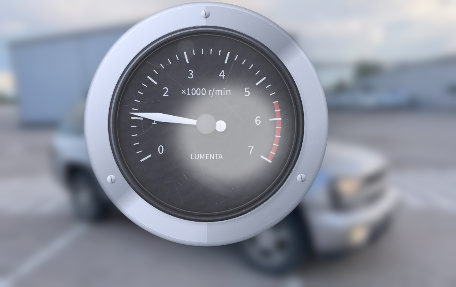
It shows 1100 (rpm)
